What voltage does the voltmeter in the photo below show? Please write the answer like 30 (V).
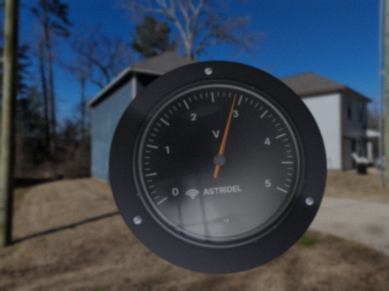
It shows 2.9 (V)
